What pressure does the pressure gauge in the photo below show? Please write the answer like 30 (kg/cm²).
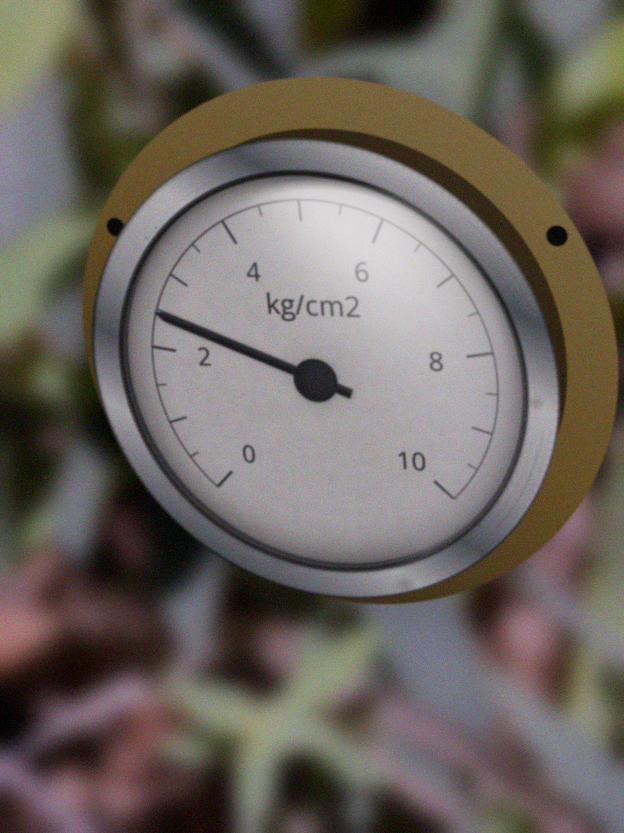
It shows 2.5 (kg/cm²)
